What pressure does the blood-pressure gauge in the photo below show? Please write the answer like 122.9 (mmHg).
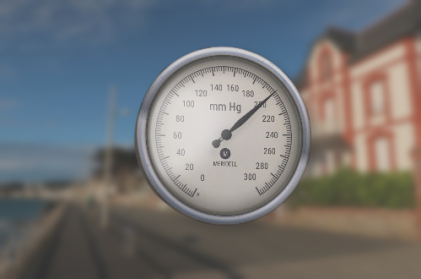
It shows 200 (mmHg)
